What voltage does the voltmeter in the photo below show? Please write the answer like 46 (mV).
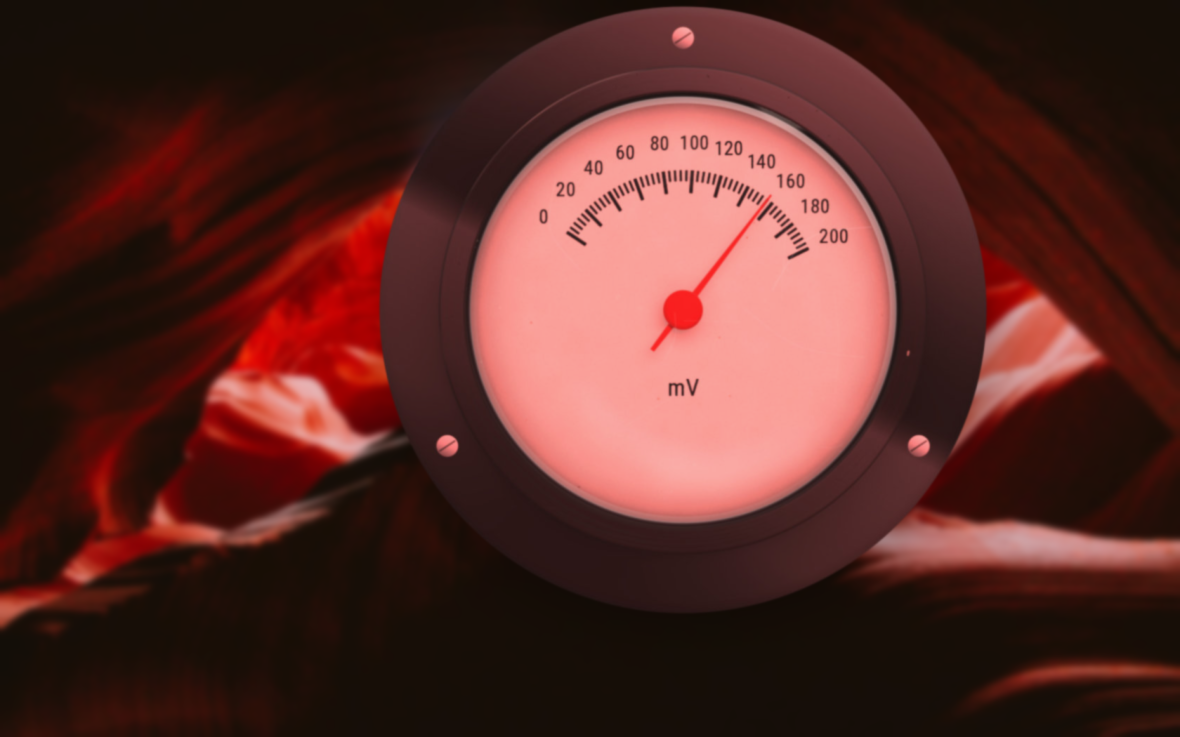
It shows 156 (mV)
